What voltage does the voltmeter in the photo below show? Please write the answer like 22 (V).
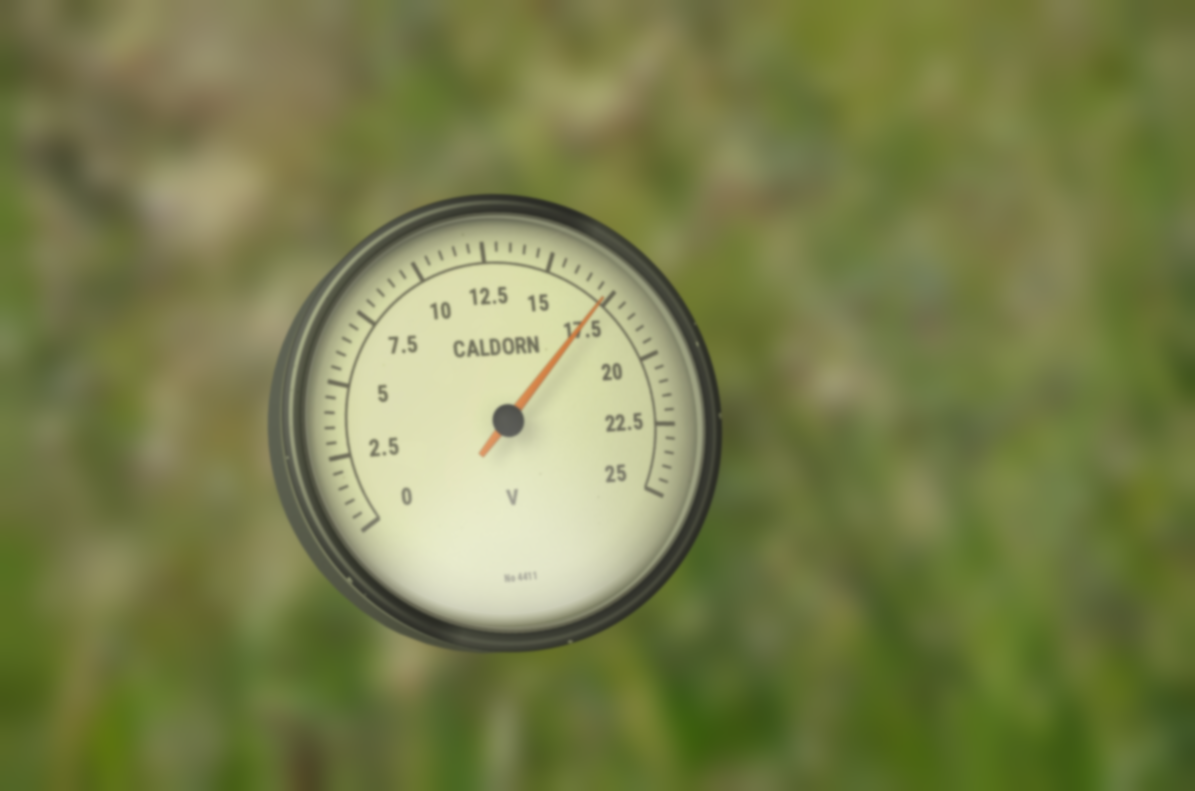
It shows 17.25 (V)
